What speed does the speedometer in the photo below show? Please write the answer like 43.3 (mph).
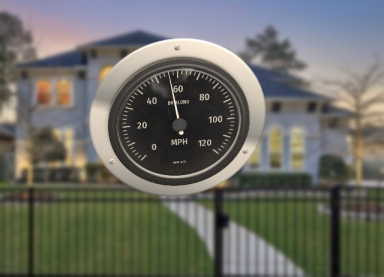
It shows 56 (mph)
